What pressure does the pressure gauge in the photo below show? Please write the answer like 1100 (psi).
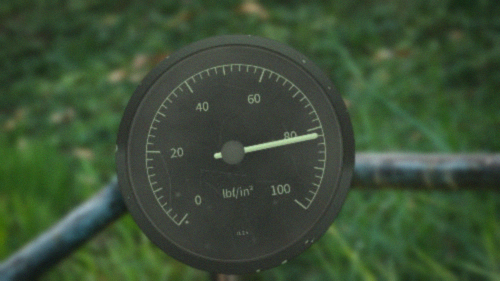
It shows 82 (psi)
